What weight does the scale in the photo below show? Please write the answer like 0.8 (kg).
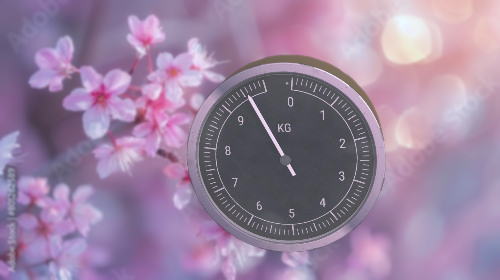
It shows 9.6 (kg)
